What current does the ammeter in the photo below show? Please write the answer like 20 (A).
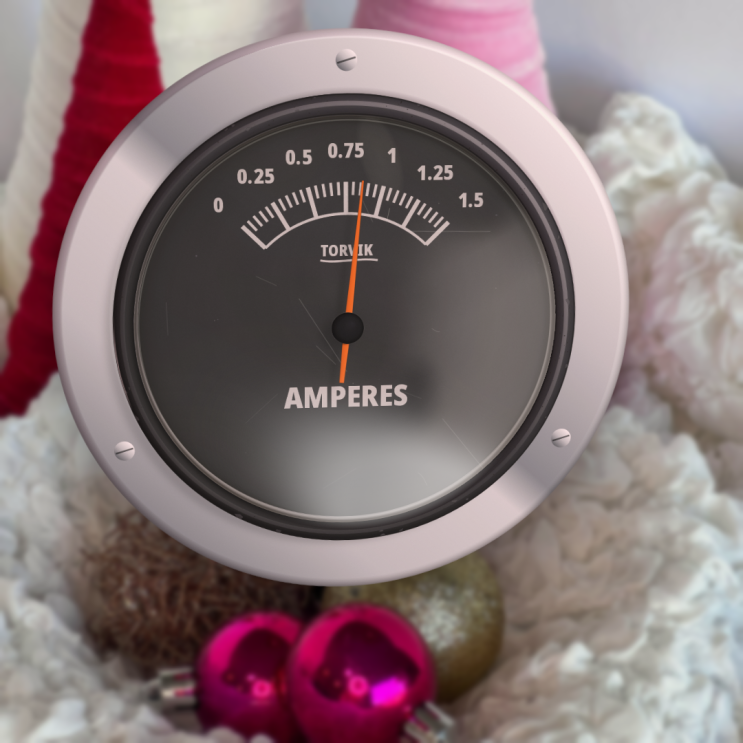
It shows 0.85 (A)
